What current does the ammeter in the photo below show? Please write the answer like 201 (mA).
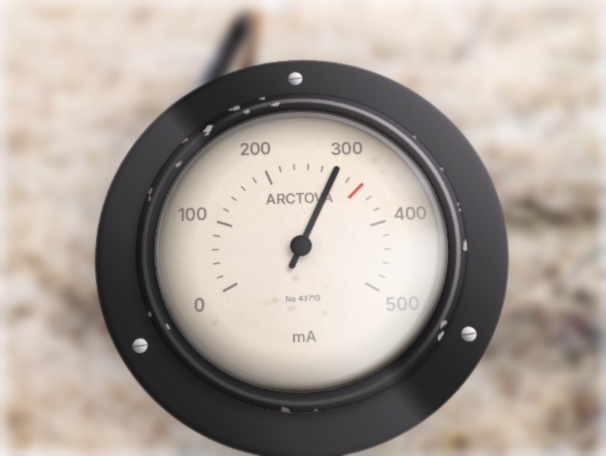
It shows 300 (mA)
